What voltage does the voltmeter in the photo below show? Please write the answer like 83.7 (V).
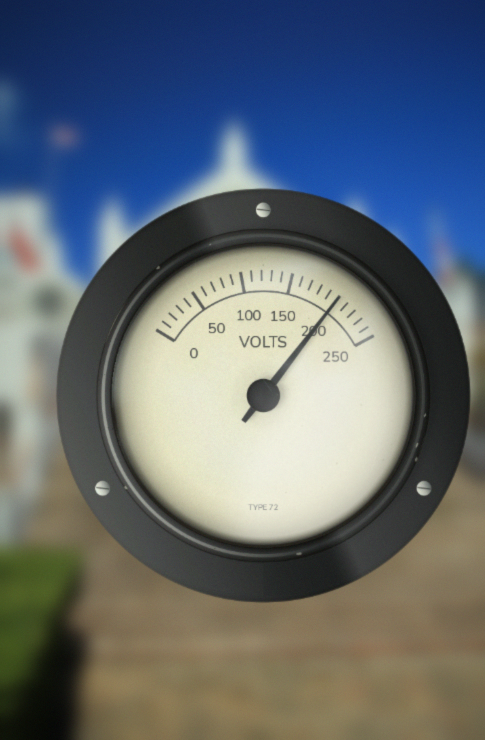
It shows 200 (V)
